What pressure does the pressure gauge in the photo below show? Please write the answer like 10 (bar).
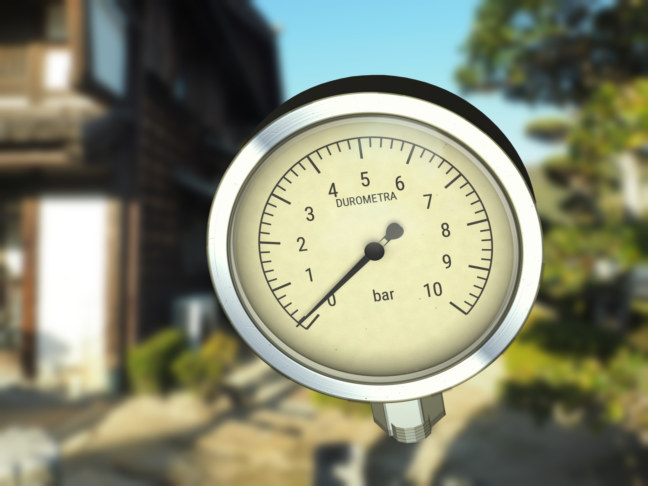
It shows 0.2 (bar)
